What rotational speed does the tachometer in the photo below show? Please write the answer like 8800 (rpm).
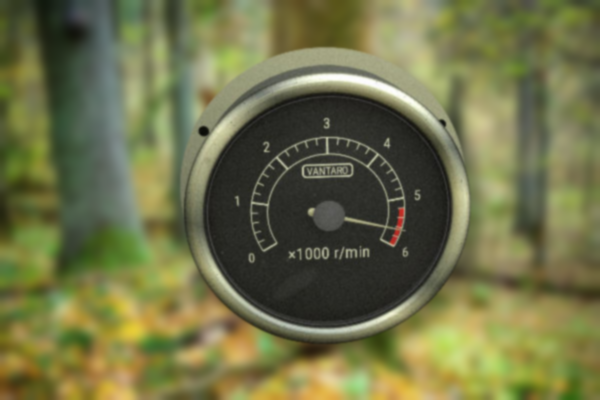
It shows 5600 (rpm)
